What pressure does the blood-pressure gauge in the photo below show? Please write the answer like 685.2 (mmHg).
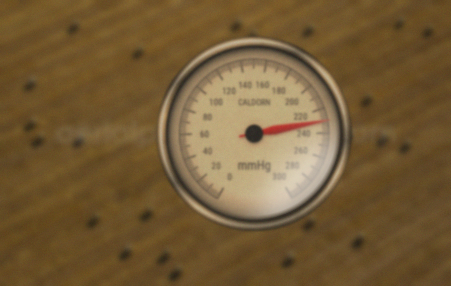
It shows 230 (mmHg)
